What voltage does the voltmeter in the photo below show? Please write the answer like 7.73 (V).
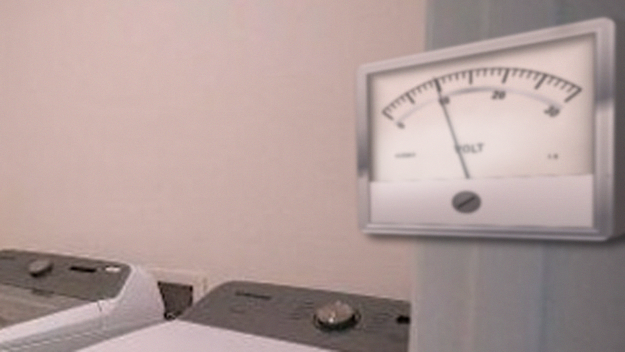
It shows 10 (V)
